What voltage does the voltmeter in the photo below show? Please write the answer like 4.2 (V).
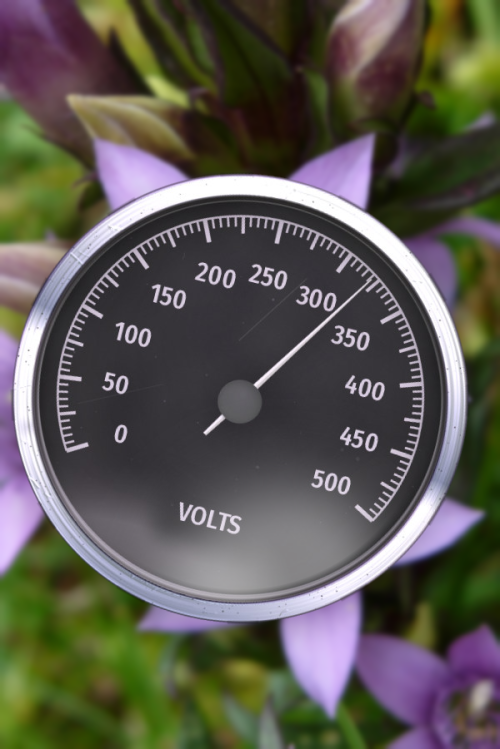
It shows 320 (V)
